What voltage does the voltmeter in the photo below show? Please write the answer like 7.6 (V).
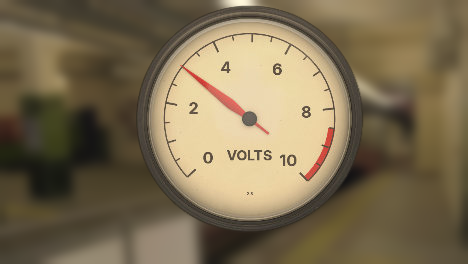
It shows 3 (V)
